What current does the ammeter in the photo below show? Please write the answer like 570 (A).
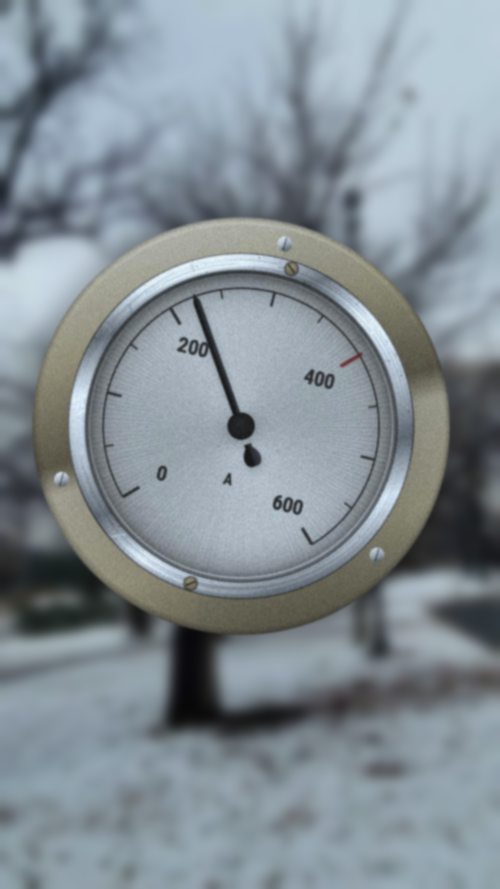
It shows 225 (A)
